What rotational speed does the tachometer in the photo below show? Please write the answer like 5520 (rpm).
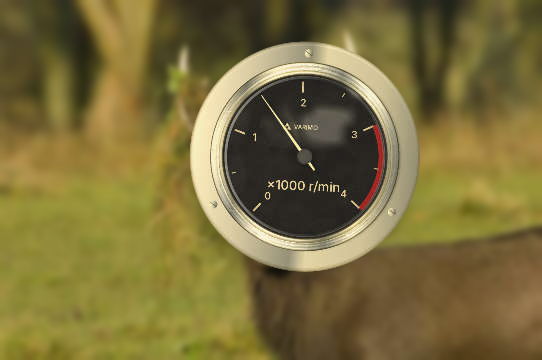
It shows 1500 (rpm)
